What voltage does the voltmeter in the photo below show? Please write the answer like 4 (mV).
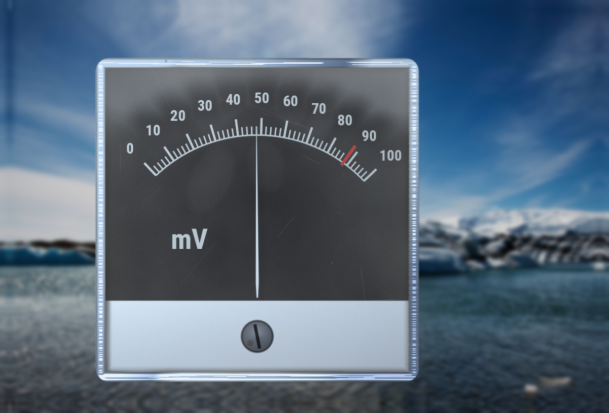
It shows 48 (mV)
